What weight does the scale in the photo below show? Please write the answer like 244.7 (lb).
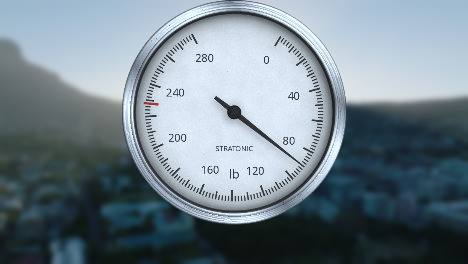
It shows 90 (lb)
